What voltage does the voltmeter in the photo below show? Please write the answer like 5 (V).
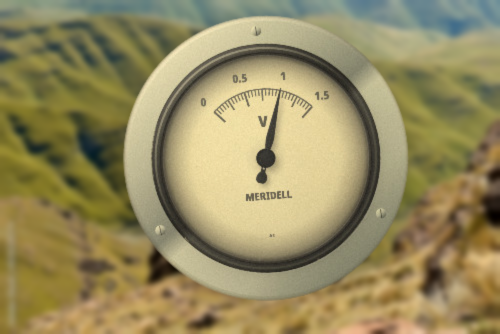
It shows 1 (V)
